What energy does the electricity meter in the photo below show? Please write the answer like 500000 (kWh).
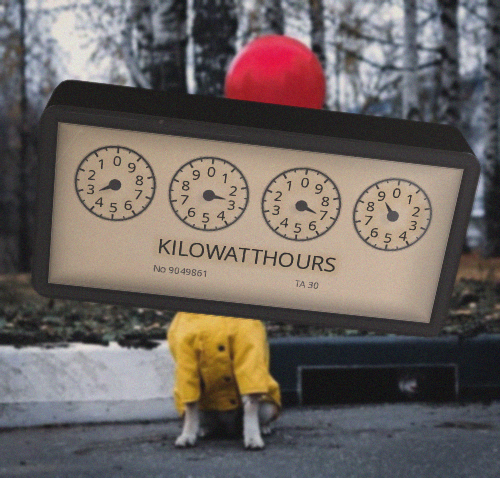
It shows 3269 (kWh)
